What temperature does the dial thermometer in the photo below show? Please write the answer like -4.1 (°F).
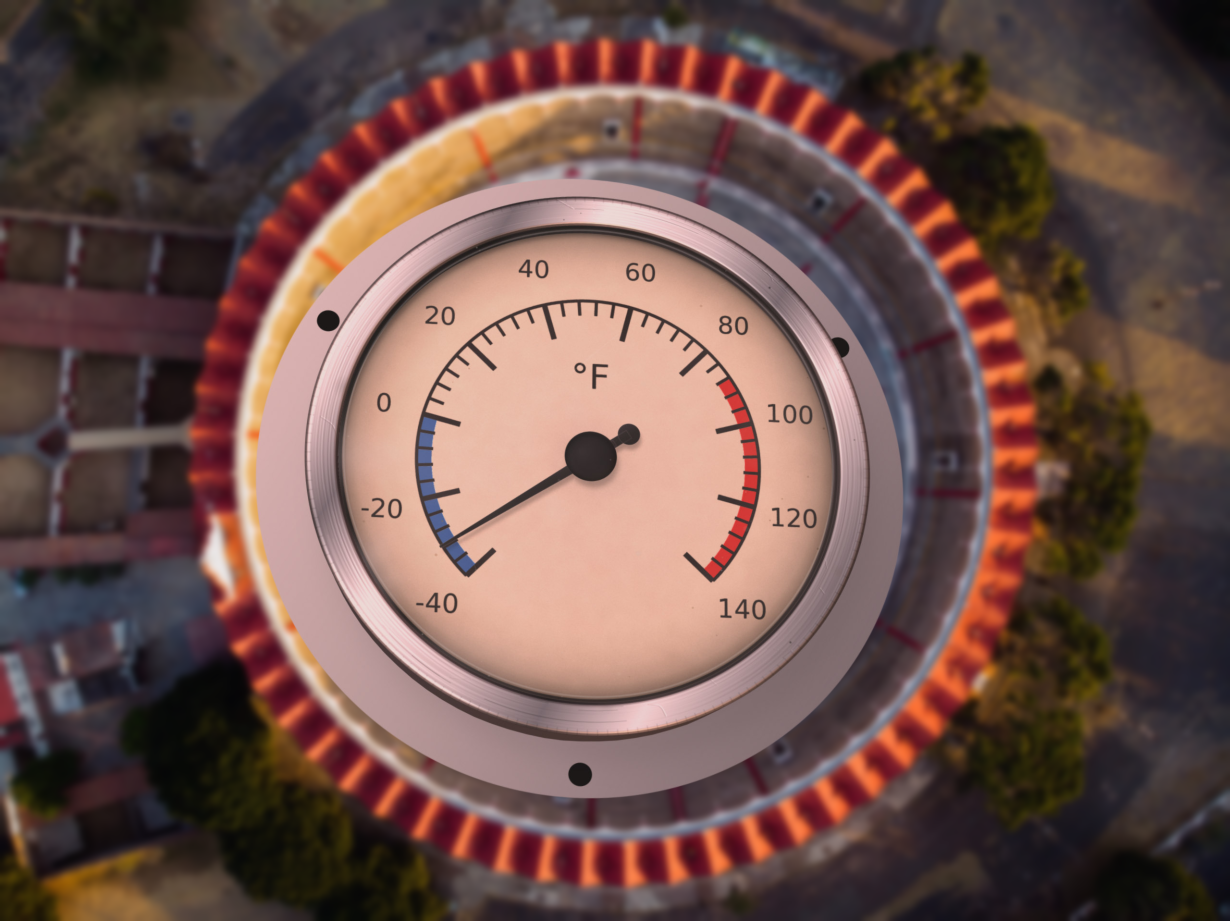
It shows -32 (°F)
